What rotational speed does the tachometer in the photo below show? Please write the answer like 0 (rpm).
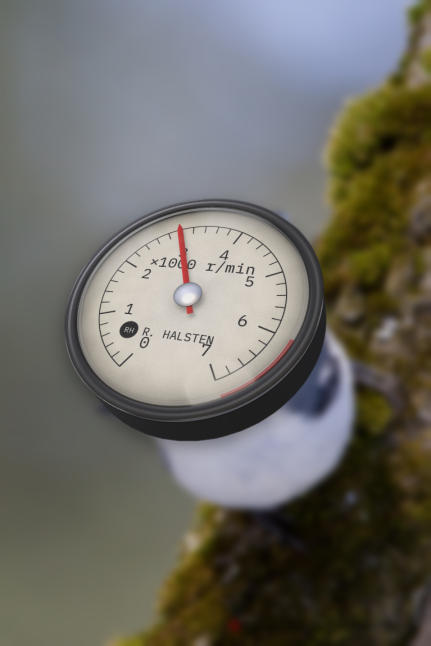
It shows 3000 (rpm)
